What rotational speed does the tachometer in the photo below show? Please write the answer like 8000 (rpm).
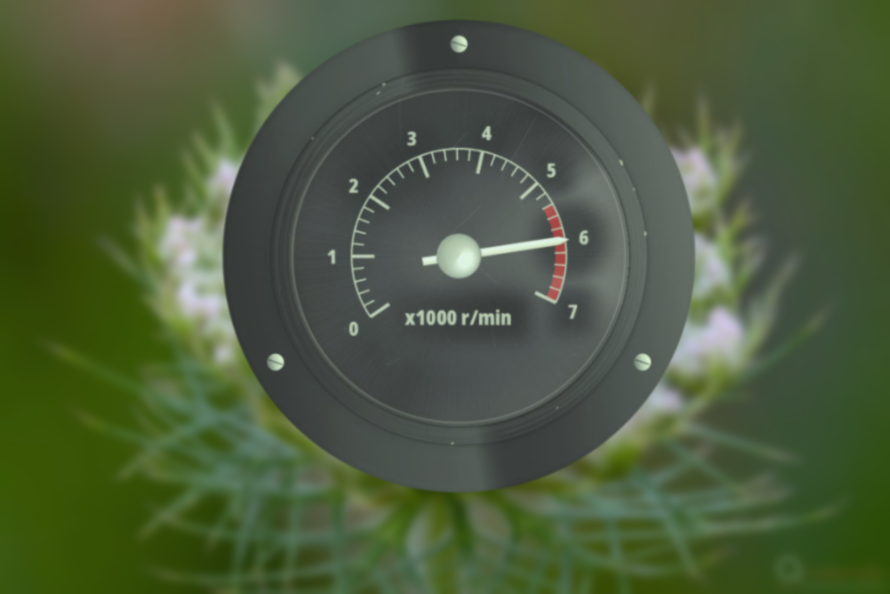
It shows 6000 (rpm)
